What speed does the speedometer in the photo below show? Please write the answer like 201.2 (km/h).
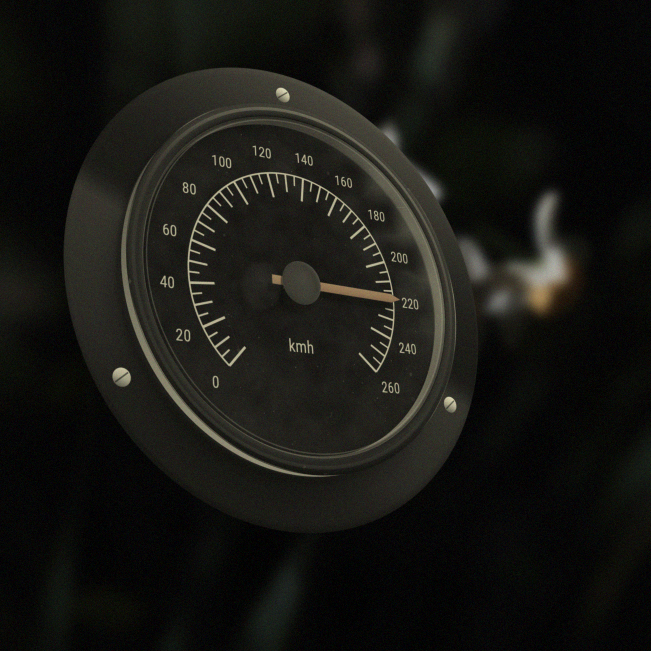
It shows 220 (km/h)
